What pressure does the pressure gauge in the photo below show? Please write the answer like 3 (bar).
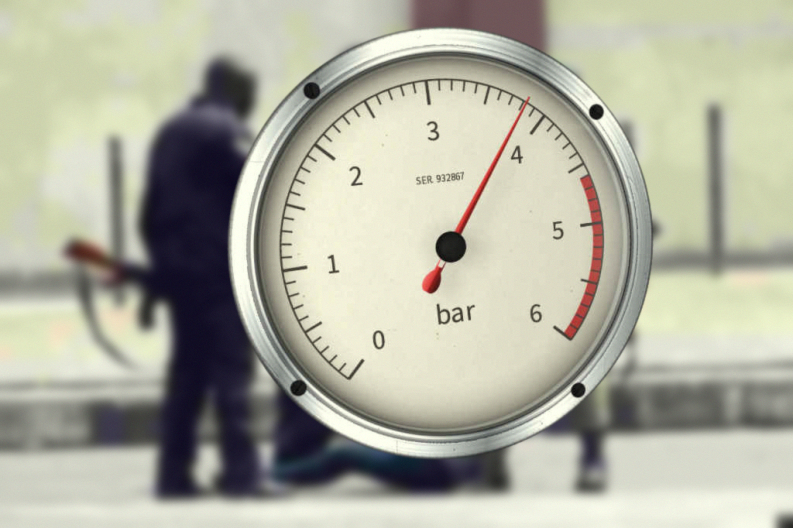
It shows 3.8 (bar)
